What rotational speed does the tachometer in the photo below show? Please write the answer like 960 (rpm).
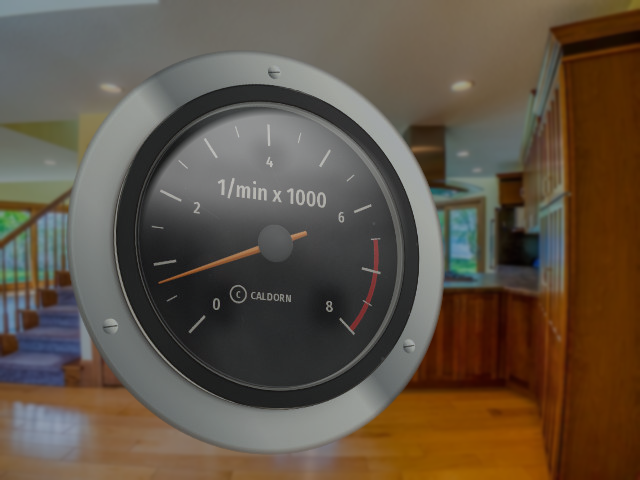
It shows 750 (rpm)
